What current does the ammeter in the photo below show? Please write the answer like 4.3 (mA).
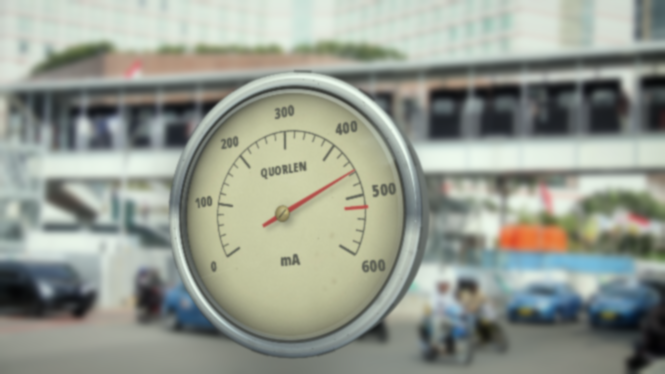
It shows 460 (mA)
